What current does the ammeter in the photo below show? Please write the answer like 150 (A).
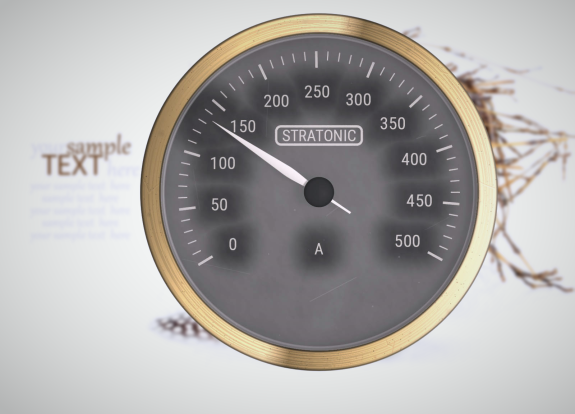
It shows 135 (A)
